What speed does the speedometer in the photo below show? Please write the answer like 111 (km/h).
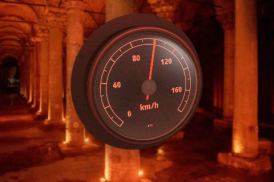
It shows 100 (km/h)
